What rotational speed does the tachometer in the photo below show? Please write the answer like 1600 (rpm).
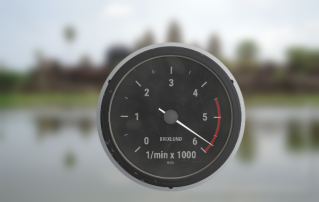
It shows 5750 (rpm)
